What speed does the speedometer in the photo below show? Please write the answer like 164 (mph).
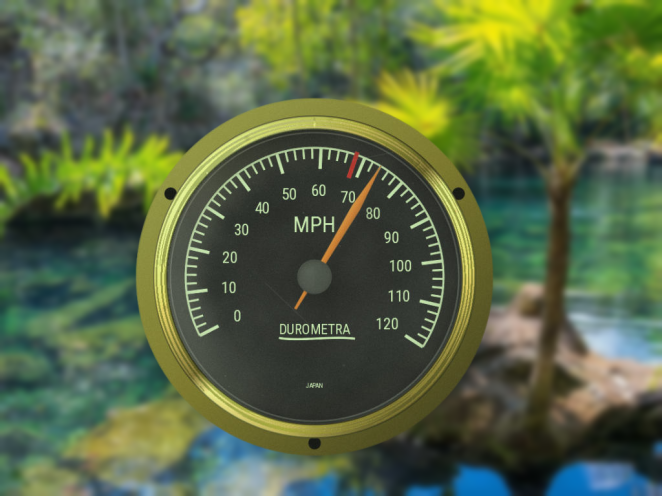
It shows 74 (mph)
